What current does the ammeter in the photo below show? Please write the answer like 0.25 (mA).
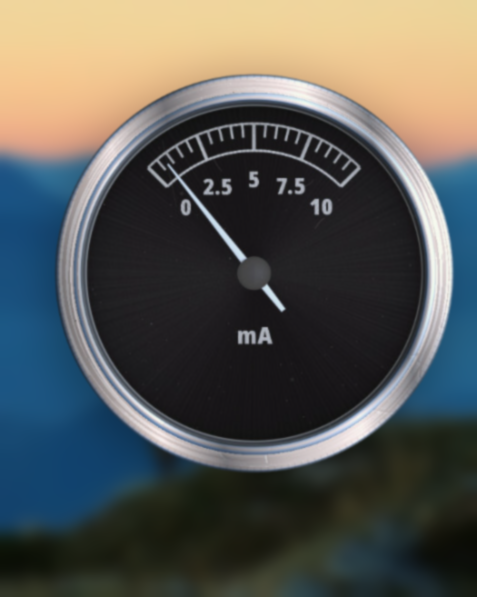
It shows 0.75 (mA)
